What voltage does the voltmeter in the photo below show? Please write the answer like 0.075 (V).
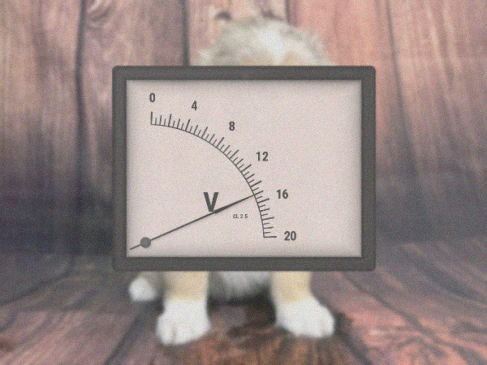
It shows 15 (V)
